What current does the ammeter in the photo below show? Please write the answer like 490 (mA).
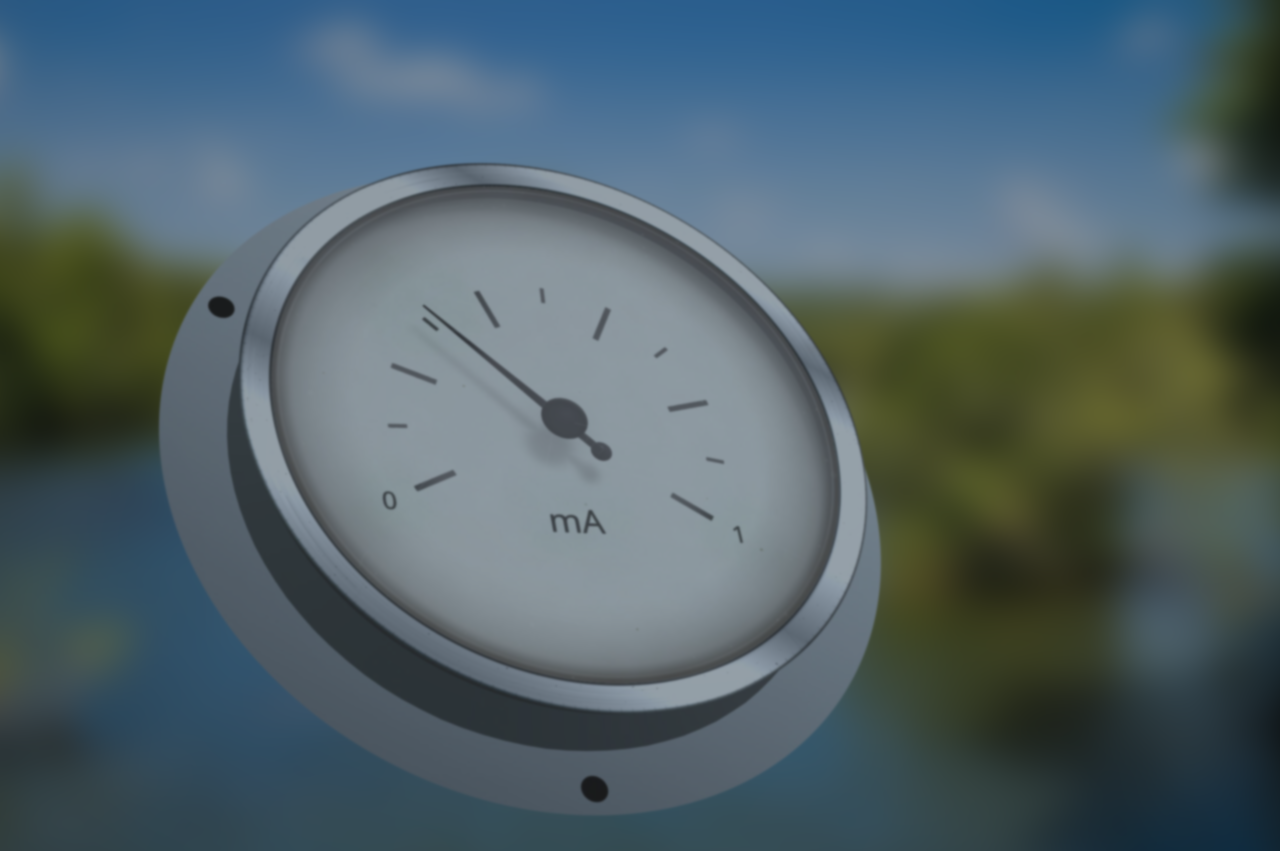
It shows 0.3 (mA)
